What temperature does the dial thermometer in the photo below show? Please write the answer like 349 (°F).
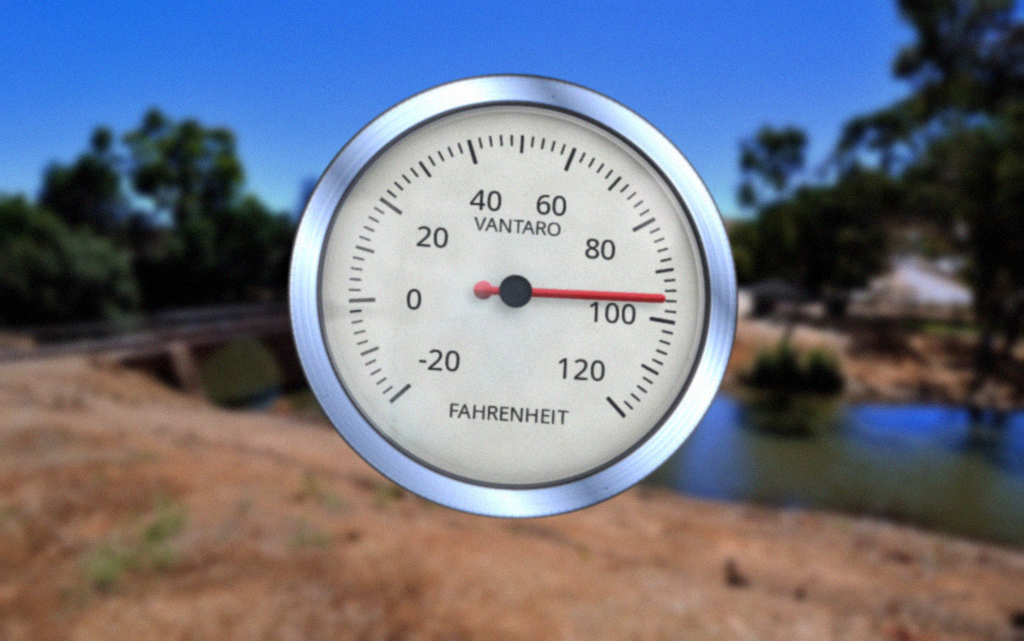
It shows 96 (°F)
